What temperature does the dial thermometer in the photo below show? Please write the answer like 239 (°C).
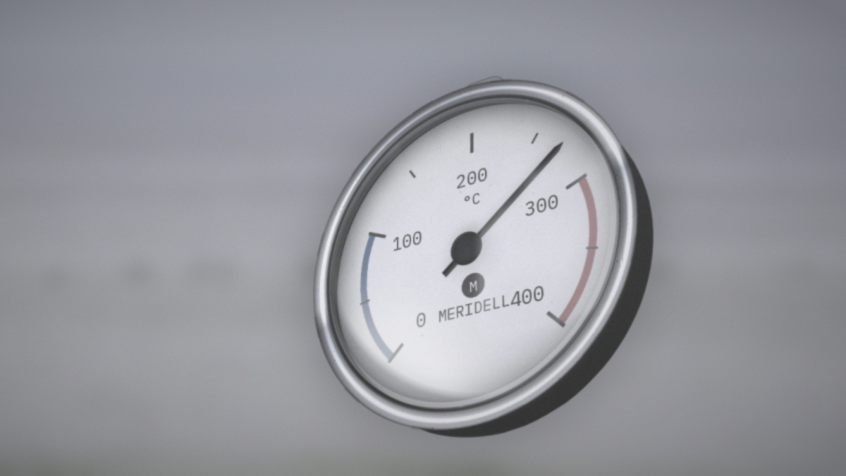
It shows 275 (°C)
